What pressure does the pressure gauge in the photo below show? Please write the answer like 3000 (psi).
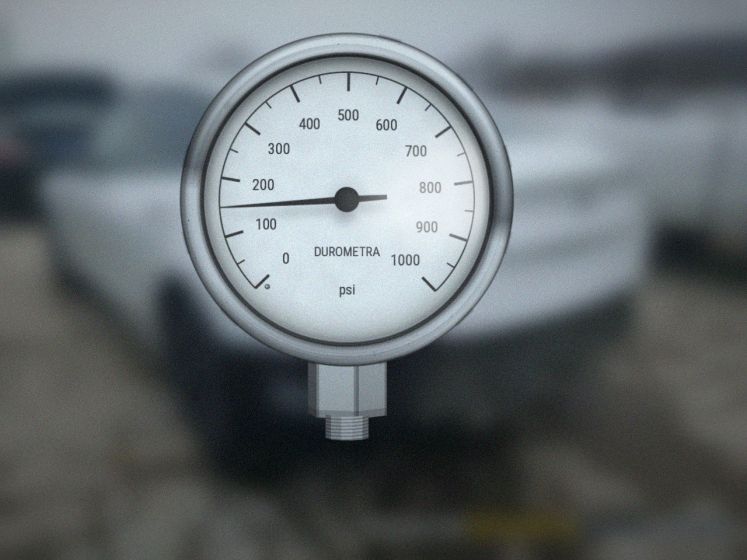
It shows 150 (psi)
